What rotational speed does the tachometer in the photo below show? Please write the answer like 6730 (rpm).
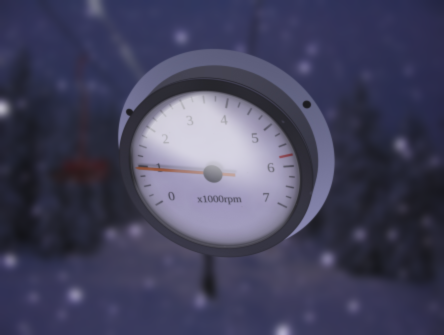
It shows 1000 (rpm)
